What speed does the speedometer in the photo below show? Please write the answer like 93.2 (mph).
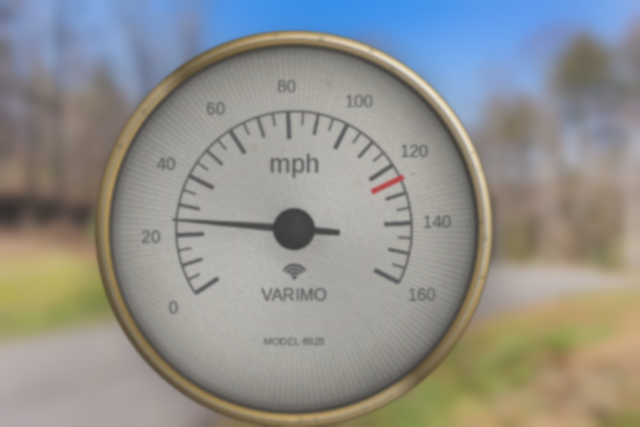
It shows 25 (mph)
